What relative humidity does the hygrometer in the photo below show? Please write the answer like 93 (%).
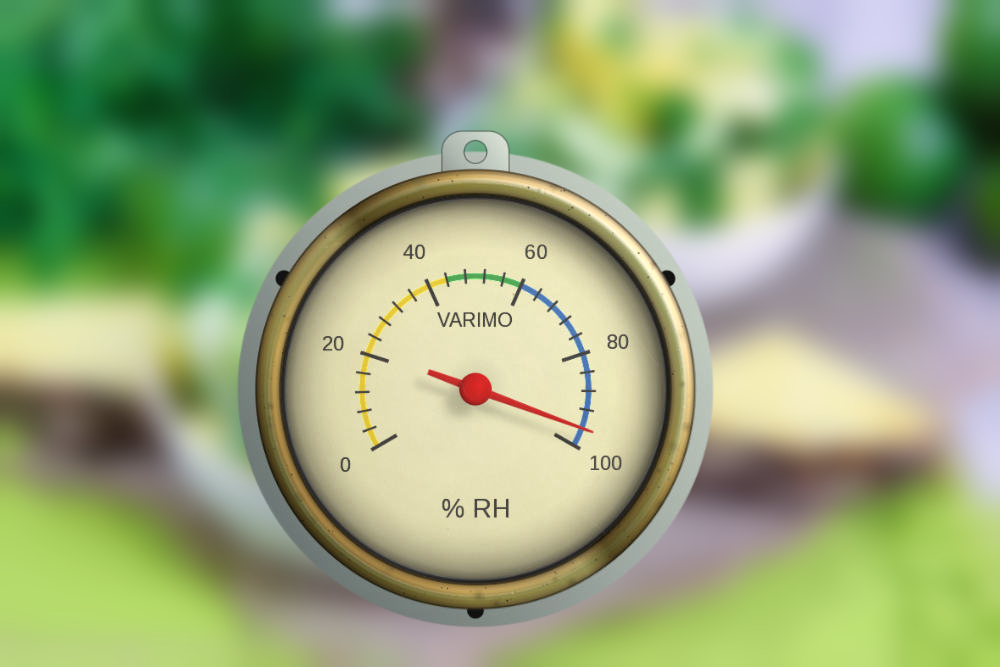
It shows 96 (%)
